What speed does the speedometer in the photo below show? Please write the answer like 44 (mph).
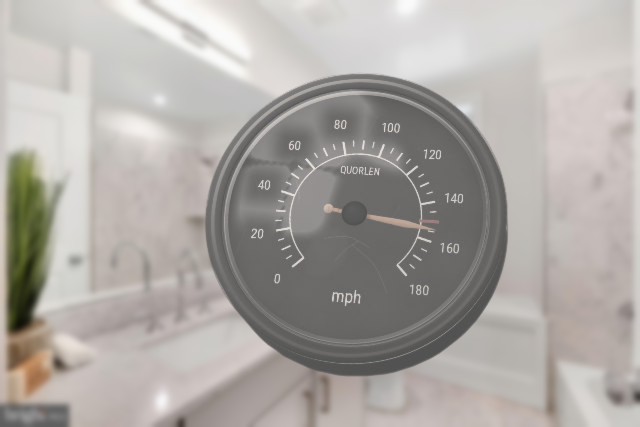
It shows 155 (mph)
